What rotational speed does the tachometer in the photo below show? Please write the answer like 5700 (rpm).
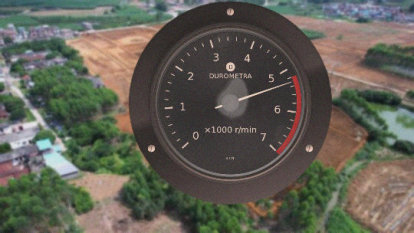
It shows 5300 (rpm)
